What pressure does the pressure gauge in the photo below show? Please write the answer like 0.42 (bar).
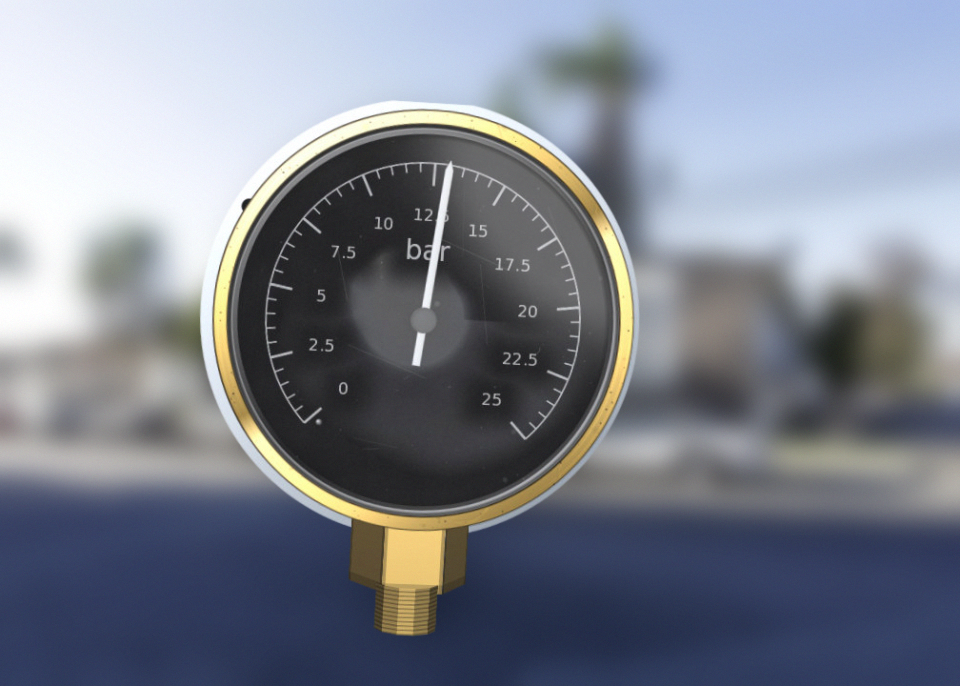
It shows 13 (bar)
